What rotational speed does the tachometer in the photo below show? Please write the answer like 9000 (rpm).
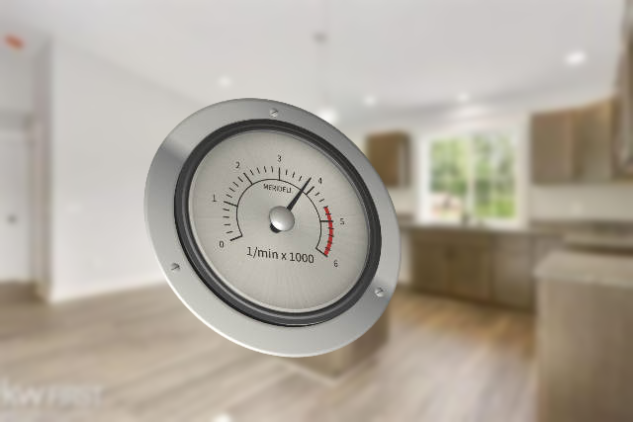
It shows 3800 (rpm)
